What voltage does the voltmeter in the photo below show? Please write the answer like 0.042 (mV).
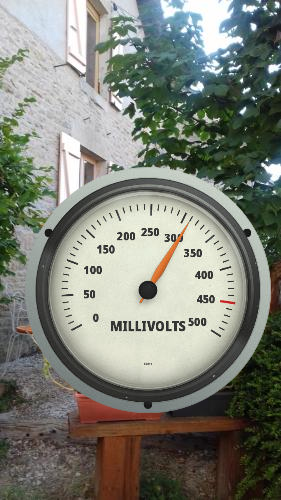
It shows 310 (mV)
